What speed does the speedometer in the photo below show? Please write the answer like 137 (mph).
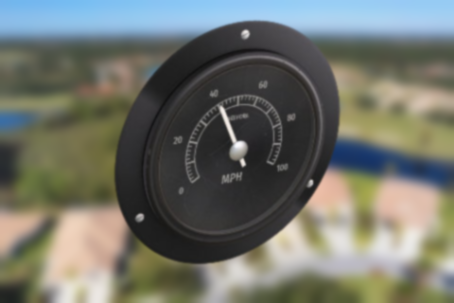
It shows 40 (mph)
